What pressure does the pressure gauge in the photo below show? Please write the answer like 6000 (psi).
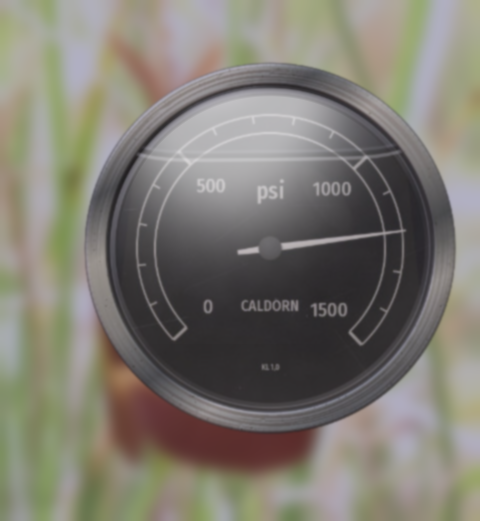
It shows 1200 (psi)
